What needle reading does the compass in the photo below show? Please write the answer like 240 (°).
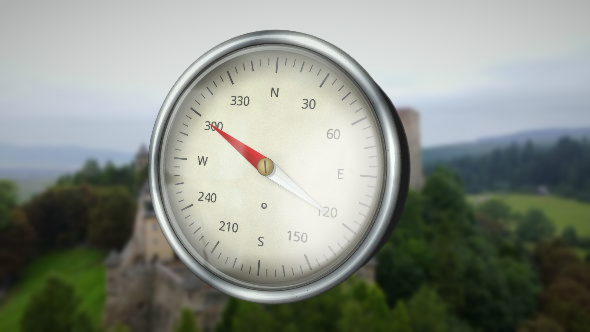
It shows 300 (°)
